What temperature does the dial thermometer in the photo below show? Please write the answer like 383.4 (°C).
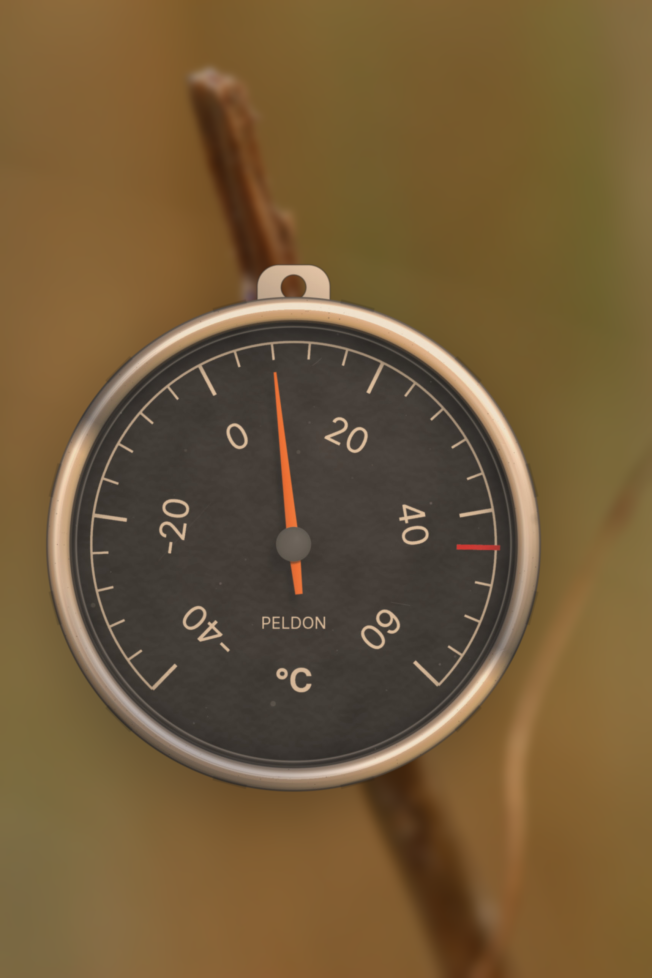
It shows 8 (°C)
